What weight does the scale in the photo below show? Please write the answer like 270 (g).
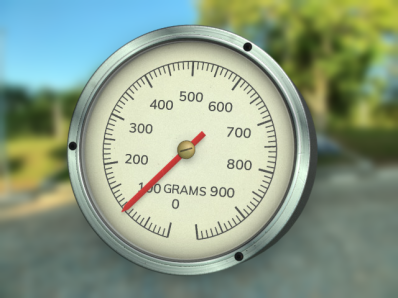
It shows 100 (g)
